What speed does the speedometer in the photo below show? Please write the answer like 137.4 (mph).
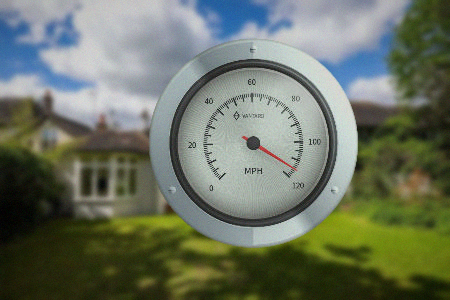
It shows 115 (mph)
